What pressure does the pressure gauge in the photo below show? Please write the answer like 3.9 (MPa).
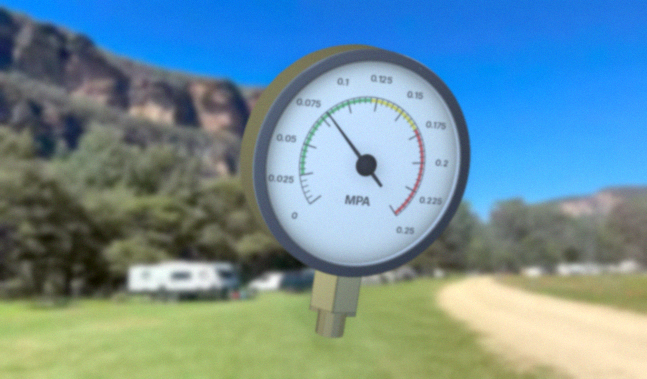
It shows 0.08 (MPa)
